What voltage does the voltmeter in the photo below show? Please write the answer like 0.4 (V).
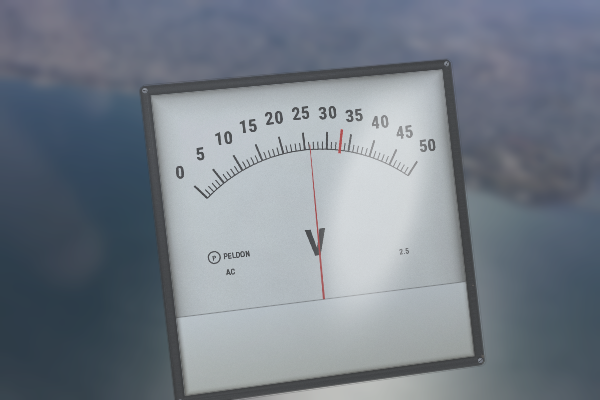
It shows 26 (V)
